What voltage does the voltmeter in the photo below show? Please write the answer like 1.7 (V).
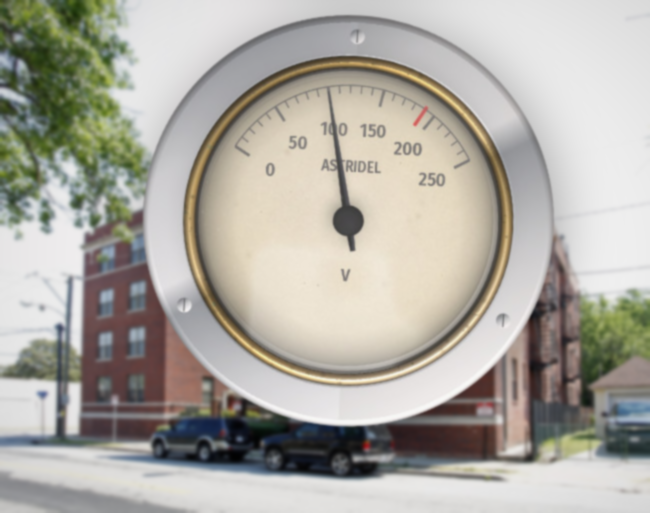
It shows 100 (V)
